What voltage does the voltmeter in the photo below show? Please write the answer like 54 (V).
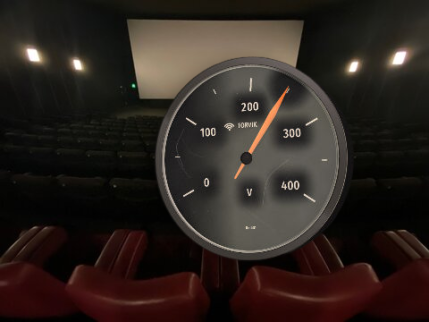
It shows 250 (V)
